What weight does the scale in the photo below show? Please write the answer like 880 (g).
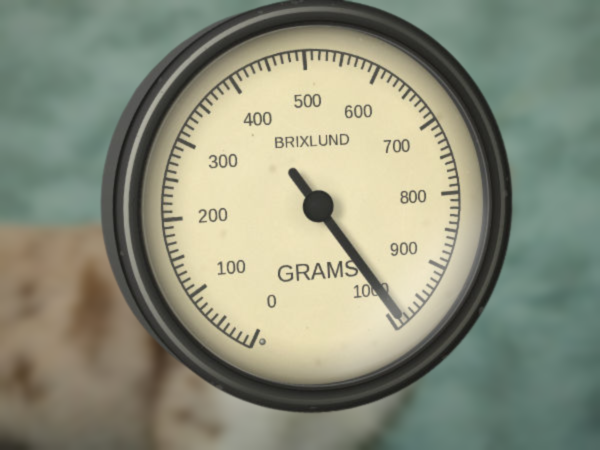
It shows 990 (g)
